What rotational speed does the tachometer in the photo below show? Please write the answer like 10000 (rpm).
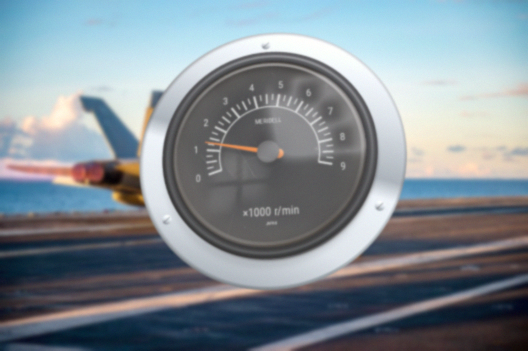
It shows 1250 (rpm)
